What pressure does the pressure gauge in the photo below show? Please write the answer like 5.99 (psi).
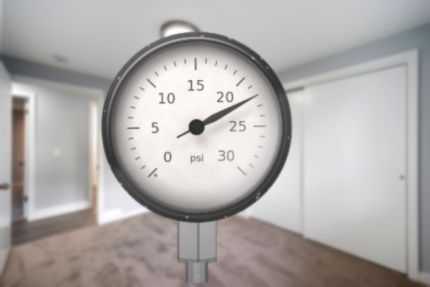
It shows 22 (psi)
